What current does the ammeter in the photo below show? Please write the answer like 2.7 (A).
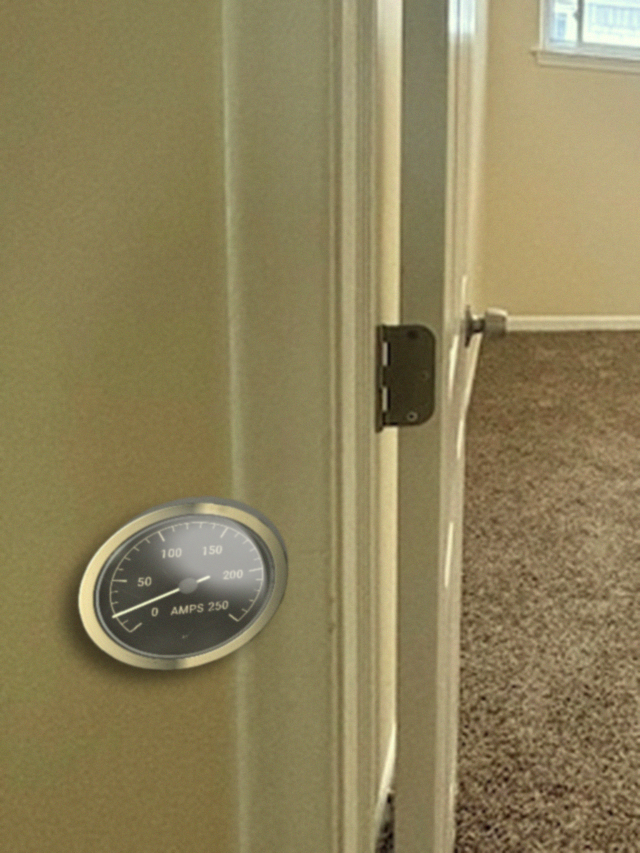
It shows 20 (A)
